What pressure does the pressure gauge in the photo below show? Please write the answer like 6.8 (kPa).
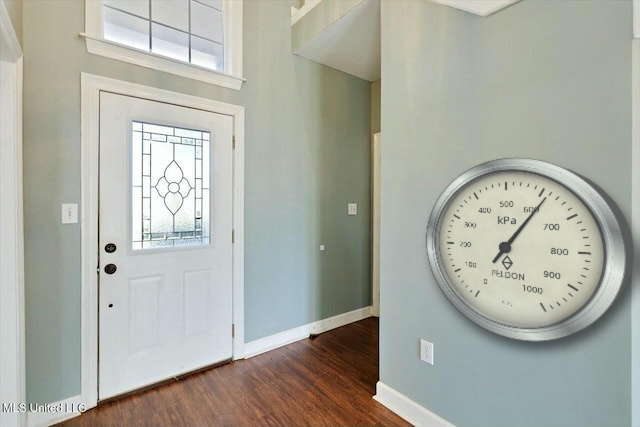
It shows 620 (kPa)
